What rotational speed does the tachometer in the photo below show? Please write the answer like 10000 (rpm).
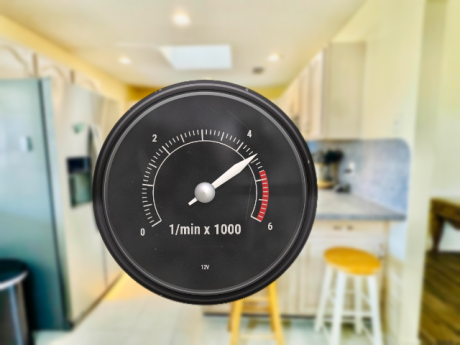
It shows 4400 (rpm)
